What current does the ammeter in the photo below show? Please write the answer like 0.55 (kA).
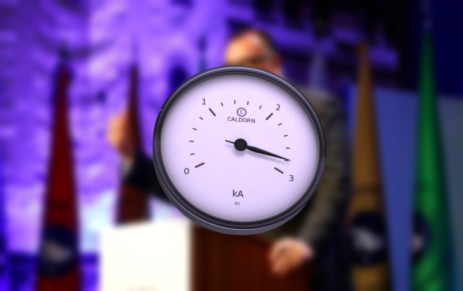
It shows 2.8 (kA)
